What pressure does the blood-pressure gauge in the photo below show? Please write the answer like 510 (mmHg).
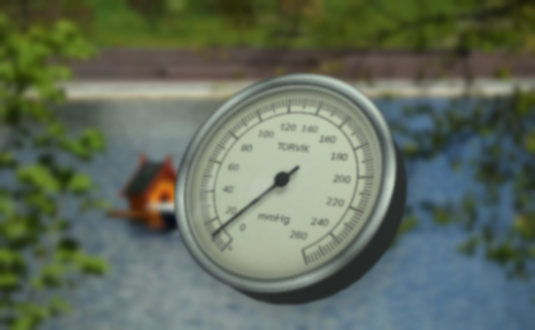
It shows 10 (mmHg)
